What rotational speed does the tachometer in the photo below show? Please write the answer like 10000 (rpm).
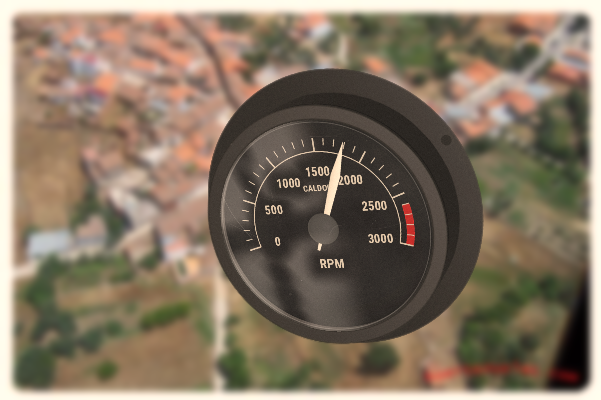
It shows 1800 (rpm)
